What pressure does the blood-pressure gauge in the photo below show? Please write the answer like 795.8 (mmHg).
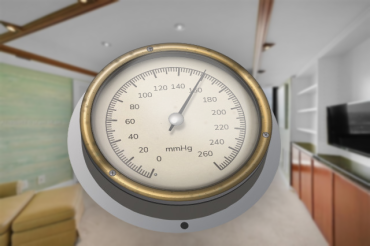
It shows 160 (mmHg)
